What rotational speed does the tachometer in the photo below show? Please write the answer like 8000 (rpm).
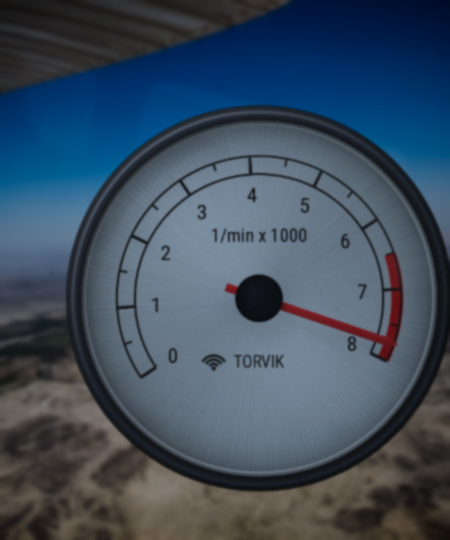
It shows 7750 (rpm)
